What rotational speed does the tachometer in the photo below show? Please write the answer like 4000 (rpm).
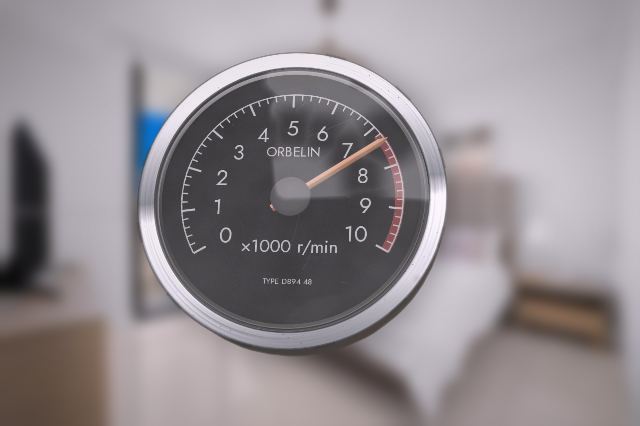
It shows 7400 (rpm)
